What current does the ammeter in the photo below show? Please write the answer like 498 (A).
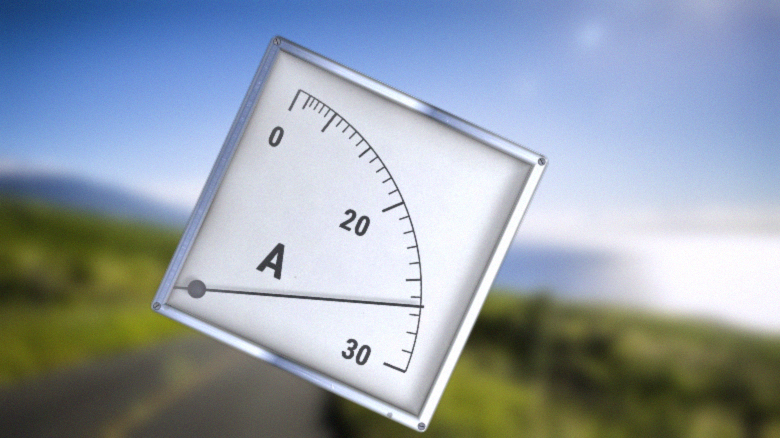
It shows 26.5 (A)
